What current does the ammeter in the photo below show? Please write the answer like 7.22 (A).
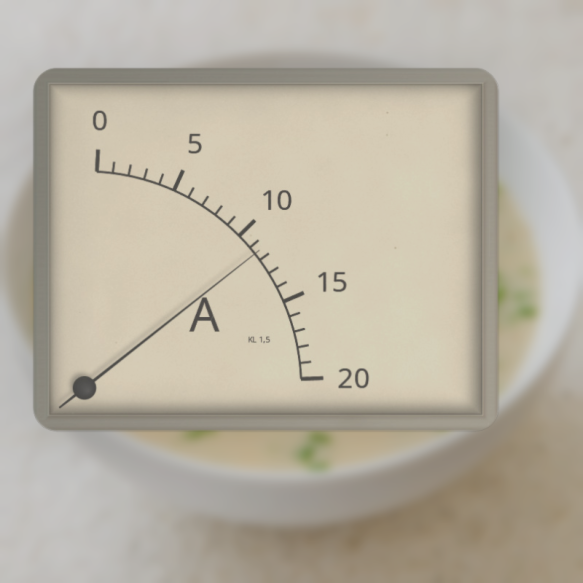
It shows 11.5 (A)
